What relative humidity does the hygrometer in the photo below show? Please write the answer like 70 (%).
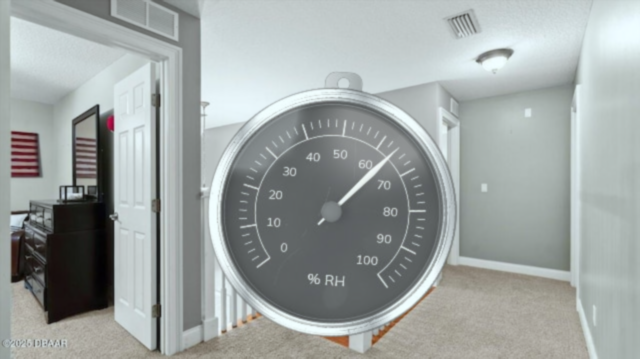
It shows 64 (%)
